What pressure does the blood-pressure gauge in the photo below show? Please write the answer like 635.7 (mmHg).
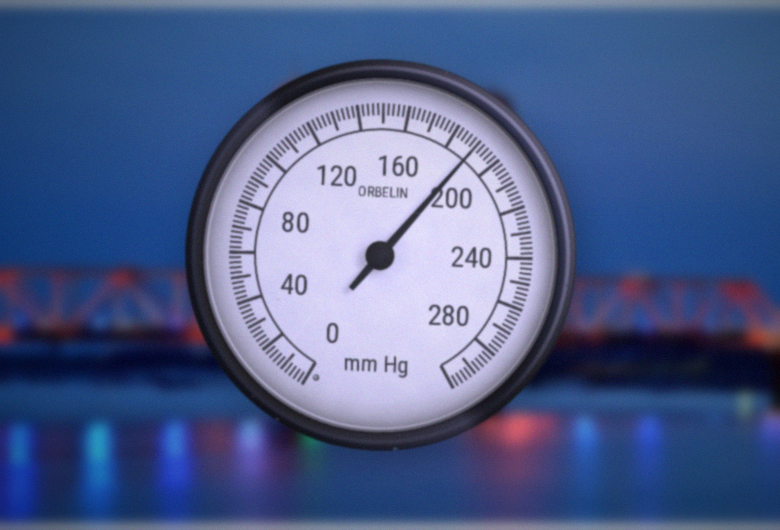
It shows 190 (mmHg)
